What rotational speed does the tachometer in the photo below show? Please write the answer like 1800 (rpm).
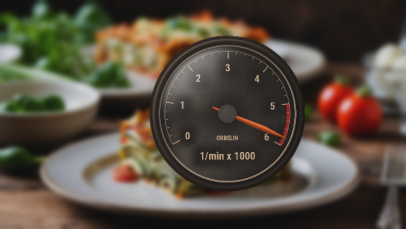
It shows 5800 (rpm)
